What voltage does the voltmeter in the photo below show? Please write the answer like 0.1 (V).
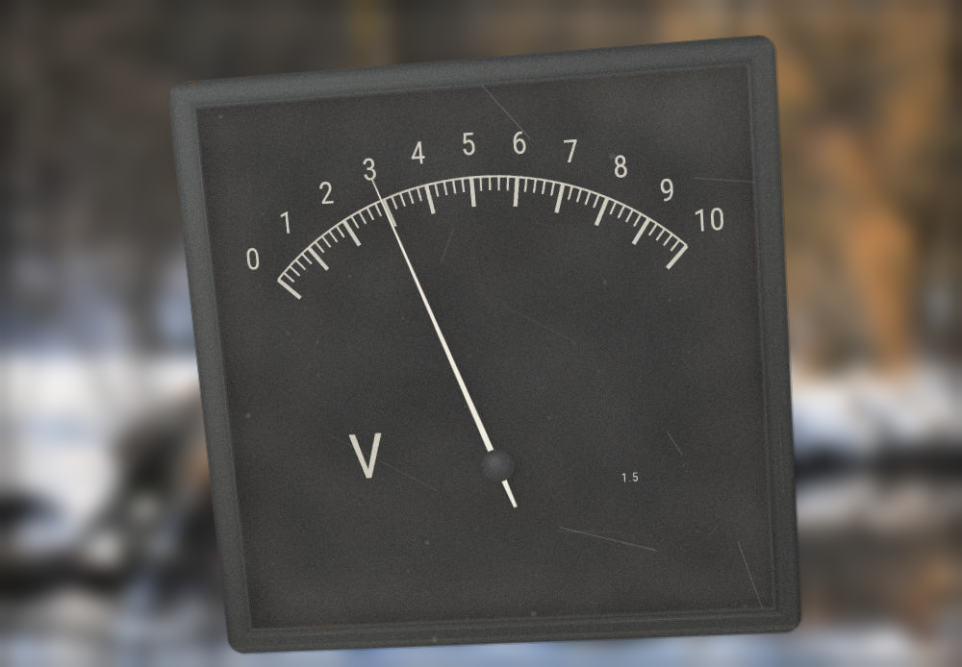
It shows 3 (V)
